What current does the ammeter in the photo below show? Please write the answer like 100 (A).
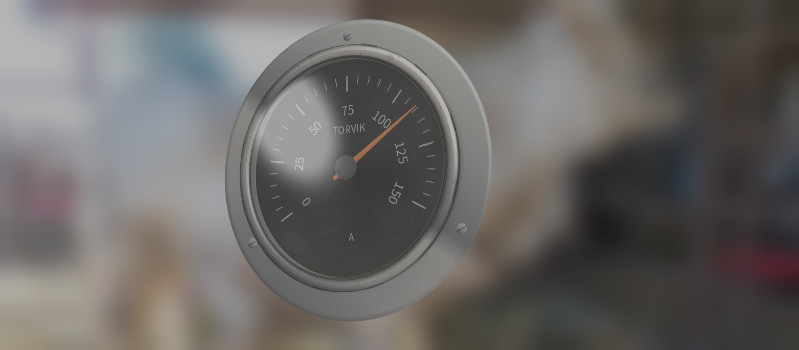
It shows 110 (A)
